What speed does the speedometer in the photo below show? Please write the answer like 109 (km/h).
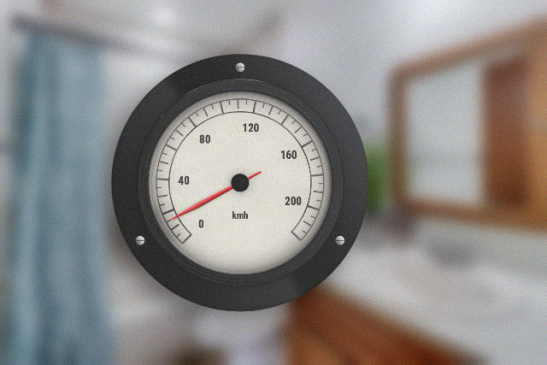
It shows 15 (km/h)
